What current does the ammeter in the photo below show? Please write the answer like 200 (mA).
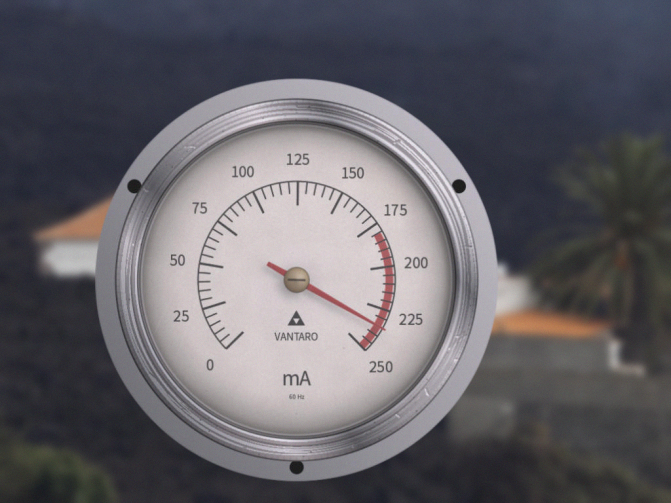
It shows 235 (mA)
